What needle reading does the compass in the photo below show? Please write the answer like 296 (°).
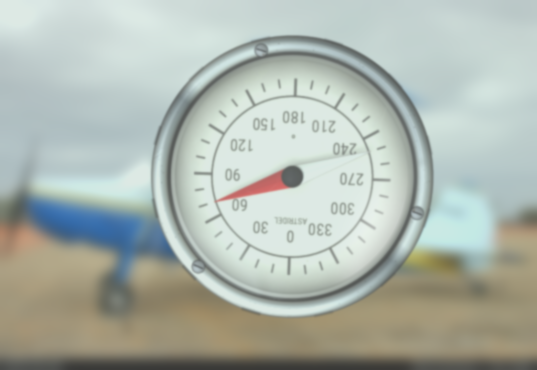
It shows 70 (°)
